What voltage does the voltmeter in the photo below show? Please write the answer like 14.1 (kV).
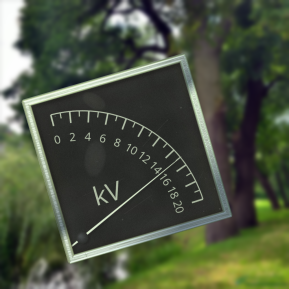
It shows 15 (kV)
